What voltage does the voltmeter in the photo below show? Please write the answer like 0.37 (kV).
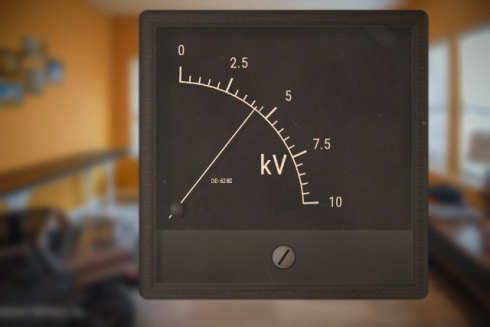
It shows 4.25 (kV)
